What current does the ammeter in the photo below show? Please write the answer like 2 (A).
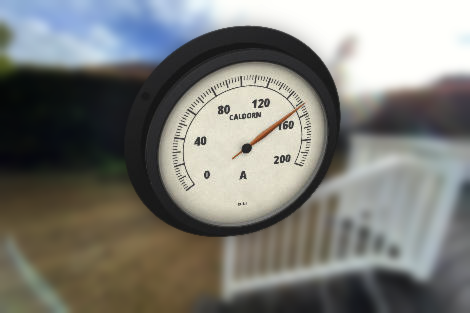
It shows 150 (A)
